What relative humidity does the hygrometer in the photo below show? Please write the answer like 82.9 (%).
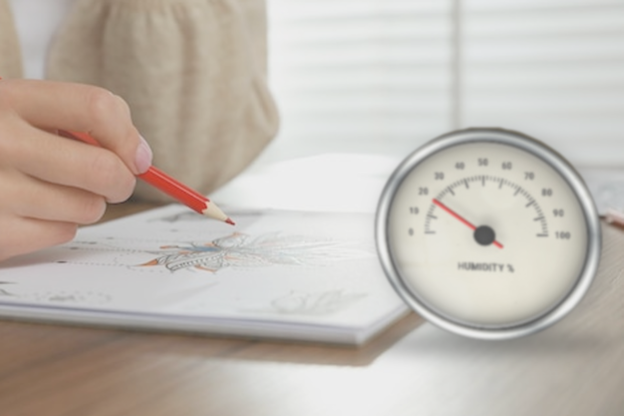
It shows 20 (%)
